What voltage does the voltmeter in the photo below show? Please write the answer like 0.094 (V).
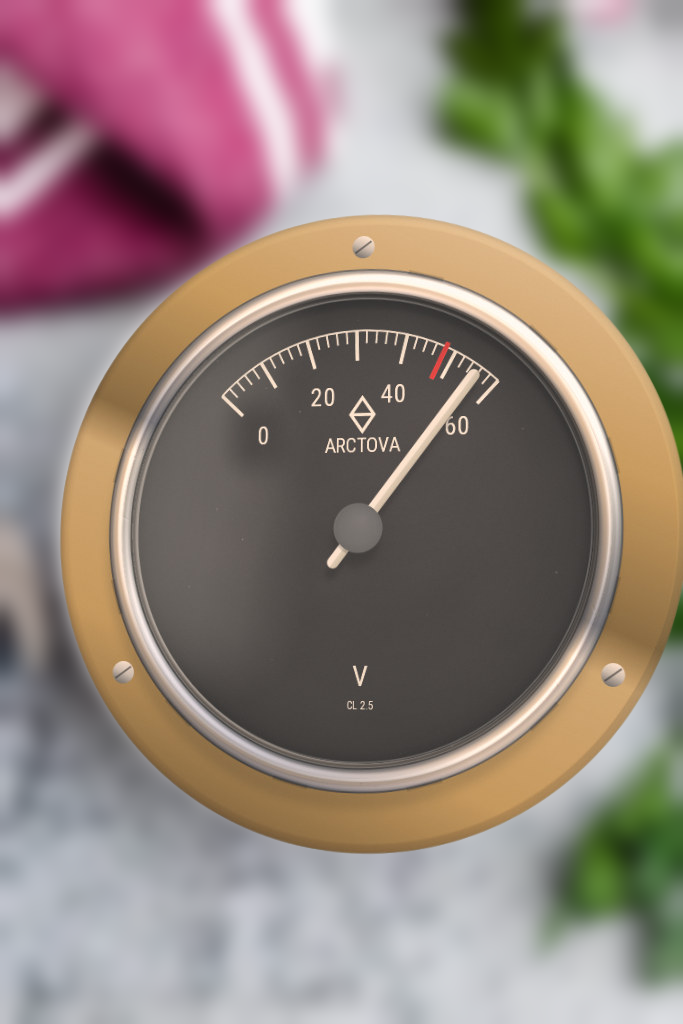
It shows 56 (V)
